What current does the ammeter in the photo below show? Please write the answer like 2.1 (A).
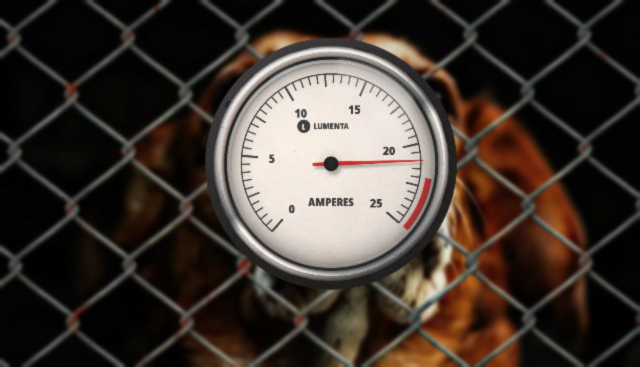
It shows 21 (A)
